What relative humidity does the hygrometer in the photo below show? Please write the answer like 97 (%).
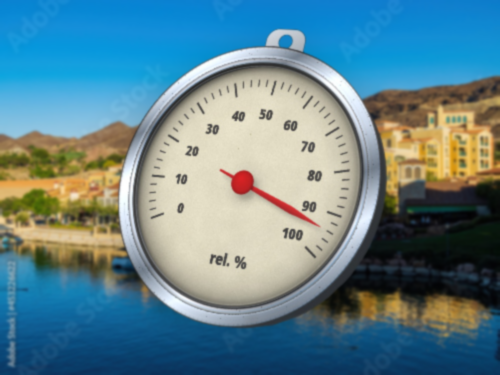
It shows 94 (%)
